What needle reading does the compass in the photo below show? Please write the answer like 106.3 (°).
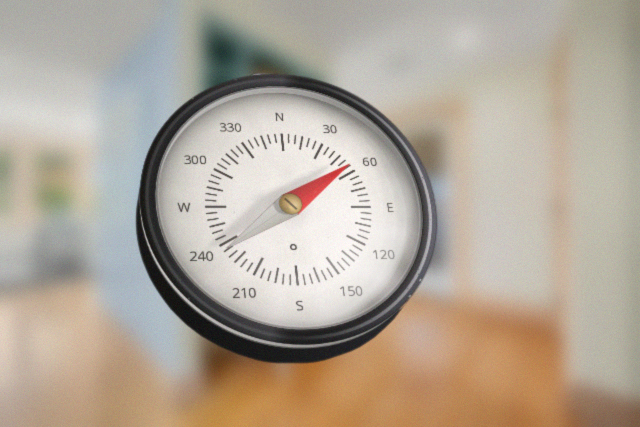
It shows 55 (°)
